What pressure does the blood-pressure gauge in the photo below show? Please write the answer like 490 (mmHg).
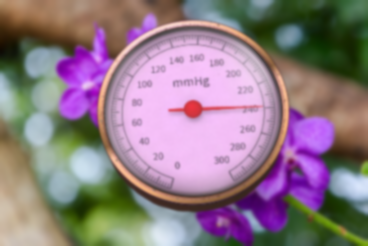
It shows 240 (mmHg)
